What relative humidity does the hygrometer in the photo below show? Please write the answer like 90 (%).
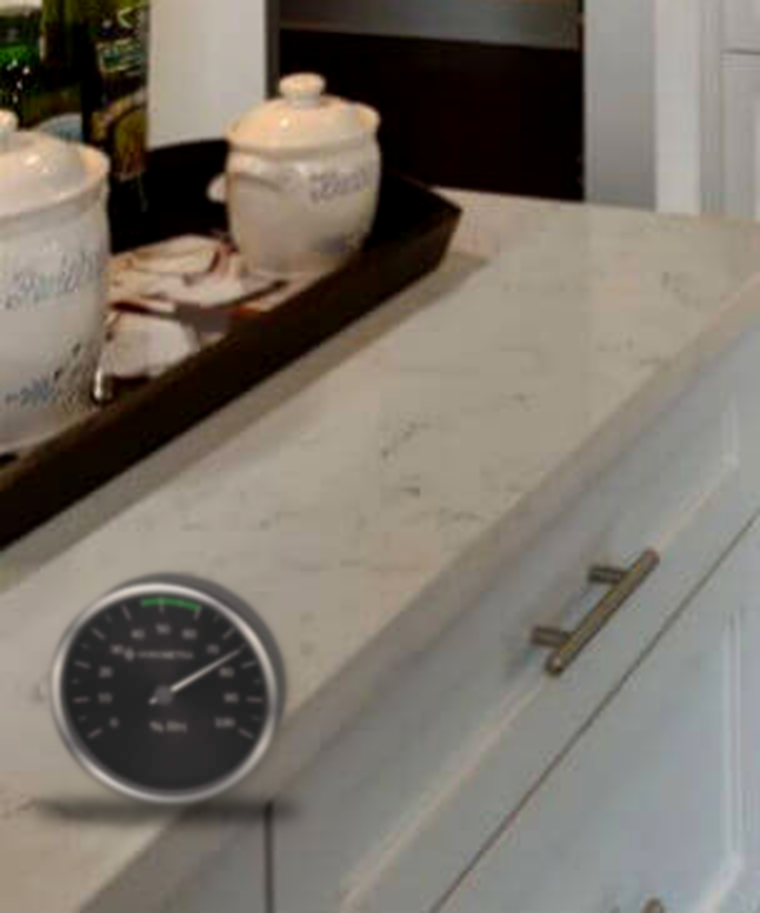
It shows 75 (%)
